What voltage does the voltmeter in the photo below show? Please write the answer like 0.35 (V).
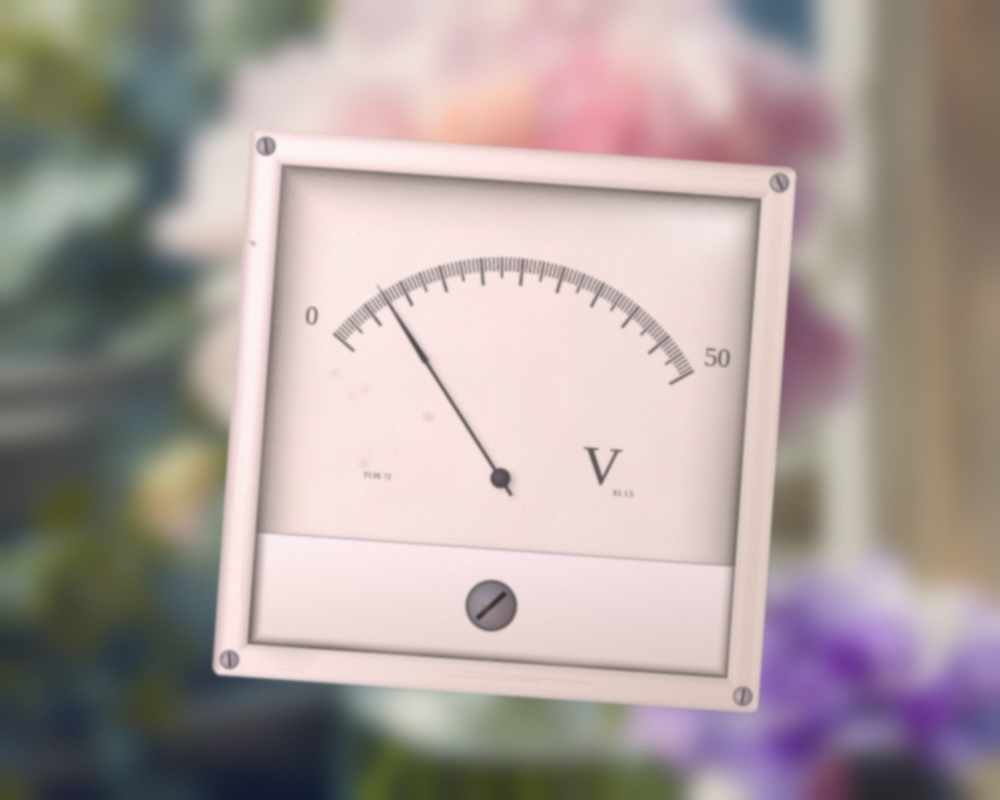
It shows 7.5 (V)
